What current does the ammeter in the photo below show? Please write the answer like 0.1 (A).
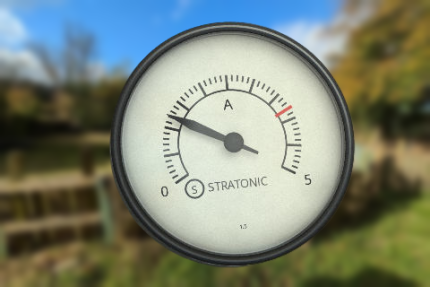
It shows 1.2 (A)
